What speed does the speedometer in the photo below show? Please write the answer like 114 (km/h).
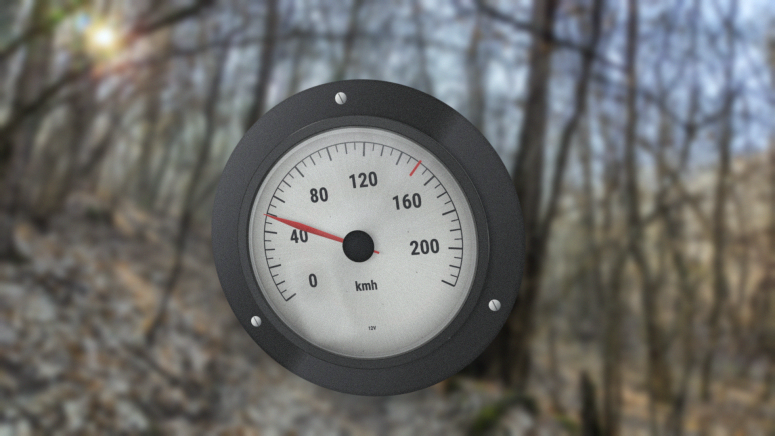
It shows 50 (km/h)
